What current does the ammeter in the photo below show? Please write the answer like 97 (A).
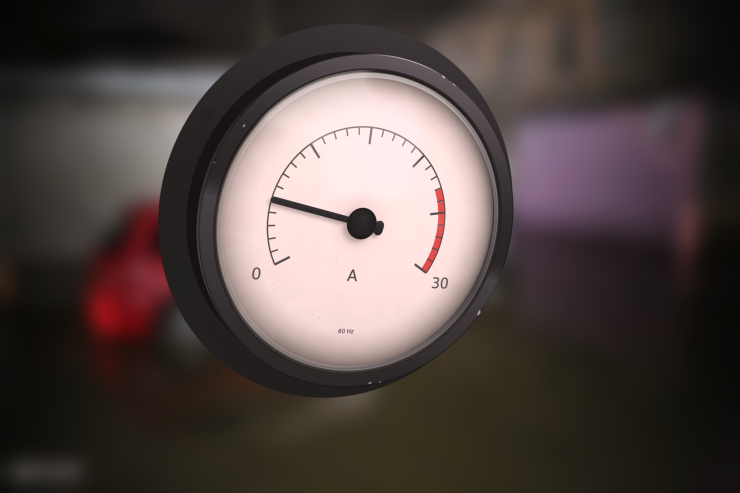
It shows 5 (A)
